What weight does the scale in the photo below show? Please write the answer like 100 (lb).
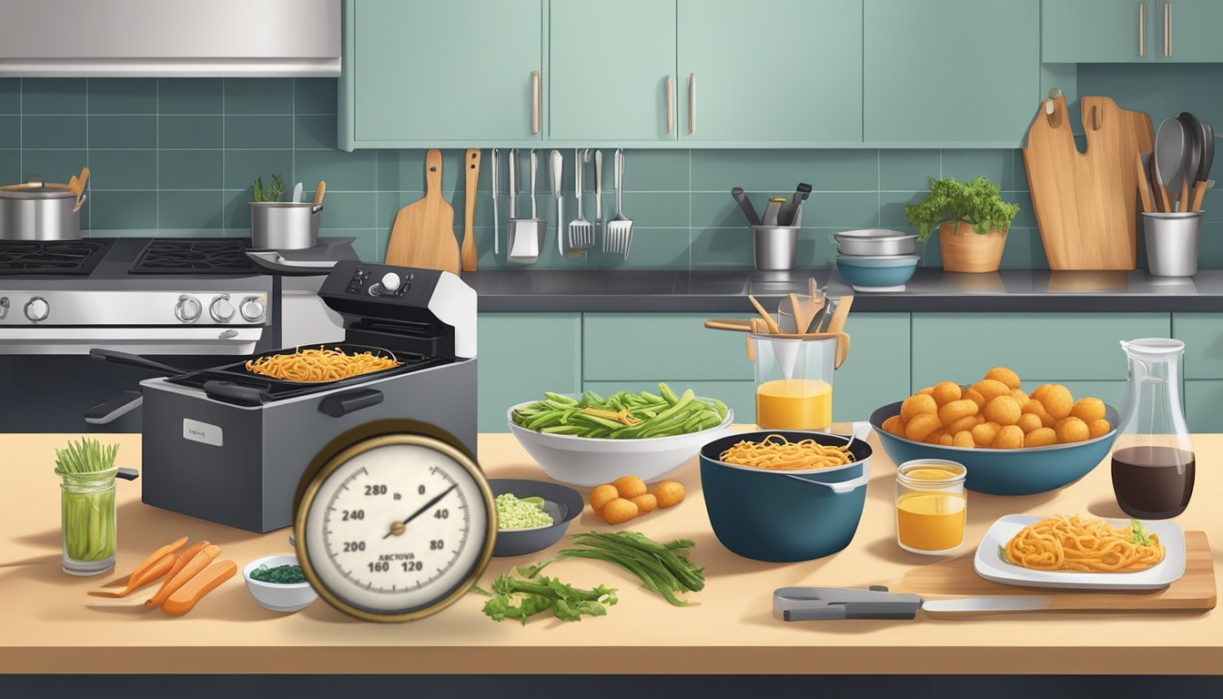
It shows 20 (lb)
